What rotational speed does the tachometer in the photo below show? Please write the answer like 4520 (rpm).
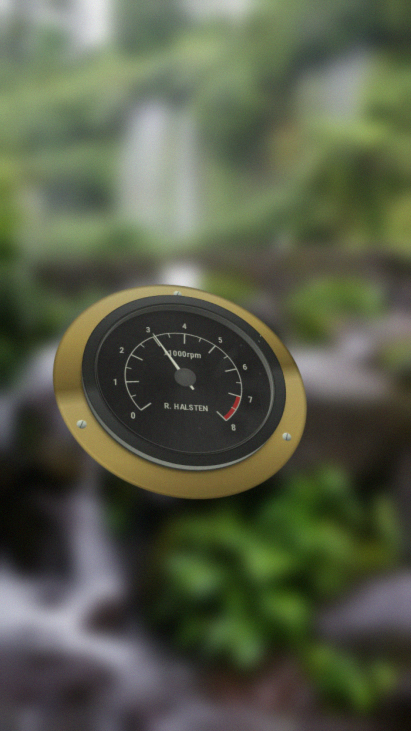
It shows 3000 (rpm)
